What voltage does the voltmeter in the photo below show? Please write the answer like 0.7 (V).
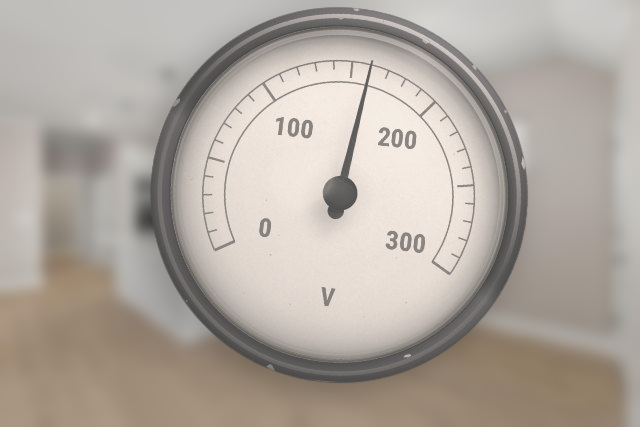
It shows 160 (V)
